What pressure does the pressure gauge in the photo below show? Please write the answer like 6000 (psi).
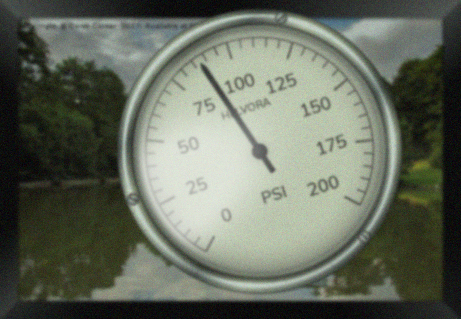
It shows 87.5 (psi)
